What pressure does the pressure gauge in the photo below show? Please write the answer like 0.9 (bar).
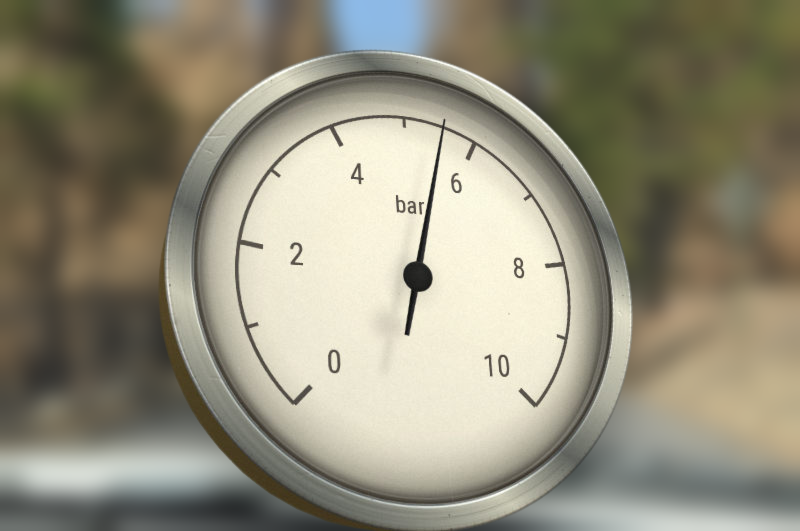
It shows 5.5 (bar)
